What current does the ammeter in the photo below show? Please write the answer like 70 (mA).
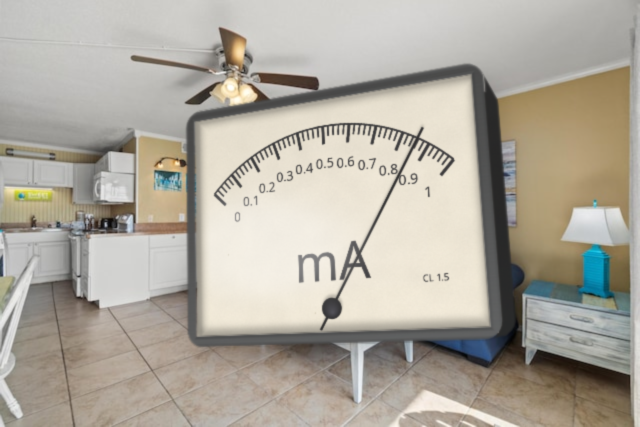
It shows 0.86 (mA)
